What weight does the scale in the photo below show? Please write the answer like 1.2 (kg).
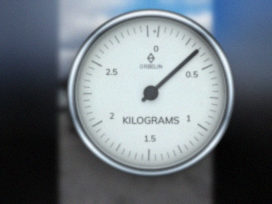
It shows 0.35 (kg)
